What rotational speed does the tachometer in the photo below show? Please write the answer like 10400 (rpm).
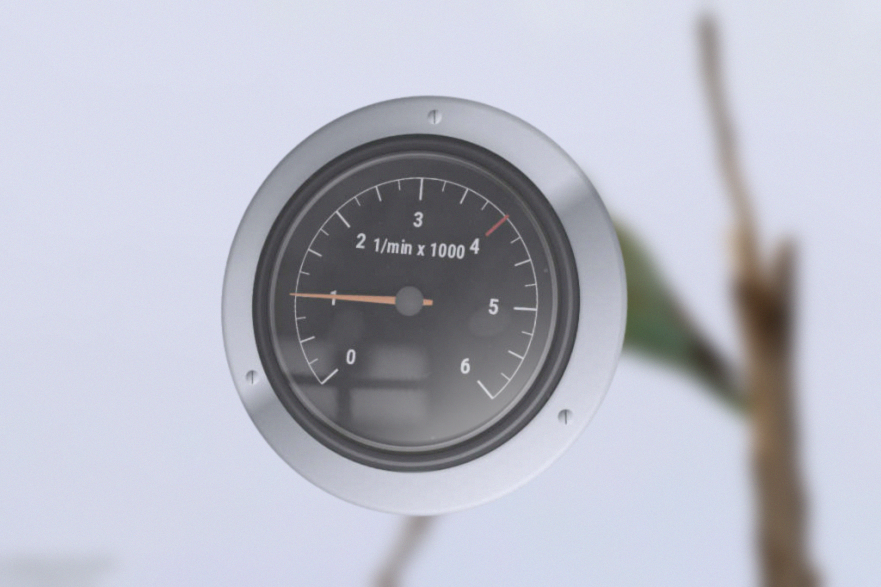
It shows 1000 (rpm)
